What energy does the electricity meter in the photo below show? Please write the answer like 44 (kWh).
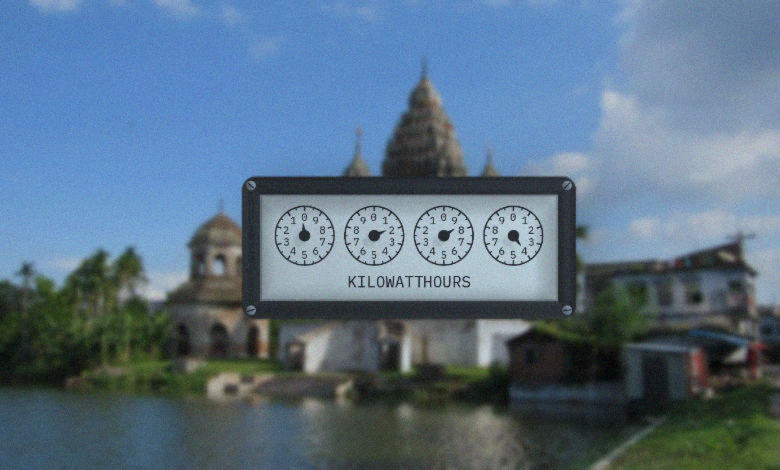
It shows 184 (kWh)
